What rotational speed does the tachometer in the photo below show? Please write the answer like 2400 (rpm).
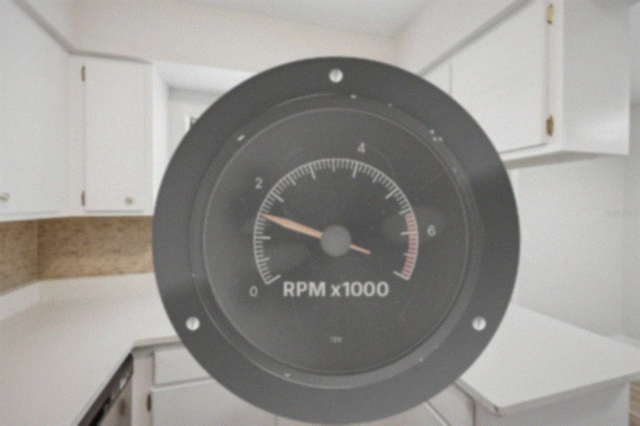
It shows 1500 (rpm)
